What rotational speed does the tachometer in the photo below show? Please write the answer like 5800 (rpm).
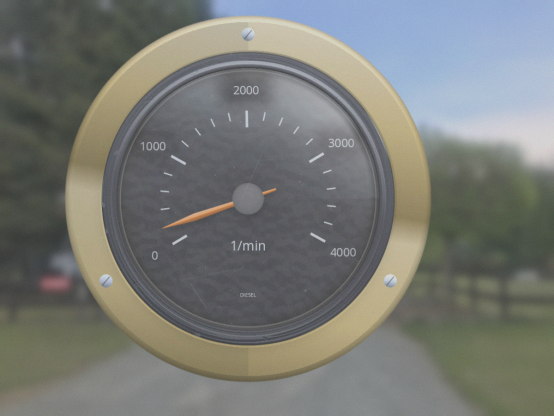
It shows 200 (rpm)
